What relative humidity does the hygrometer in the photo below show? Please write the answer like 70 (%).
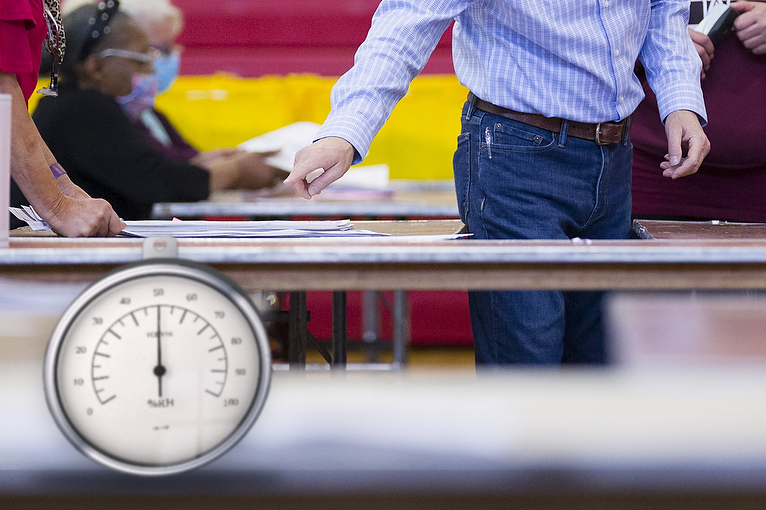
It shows 50 (%)
